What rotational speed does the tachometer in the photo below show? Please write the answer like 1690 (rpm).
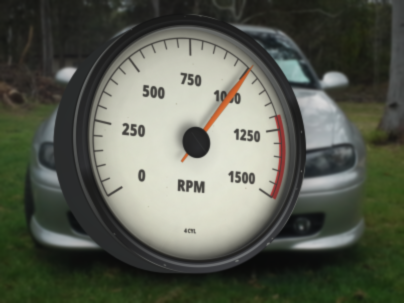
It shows 1000 (rpm)
